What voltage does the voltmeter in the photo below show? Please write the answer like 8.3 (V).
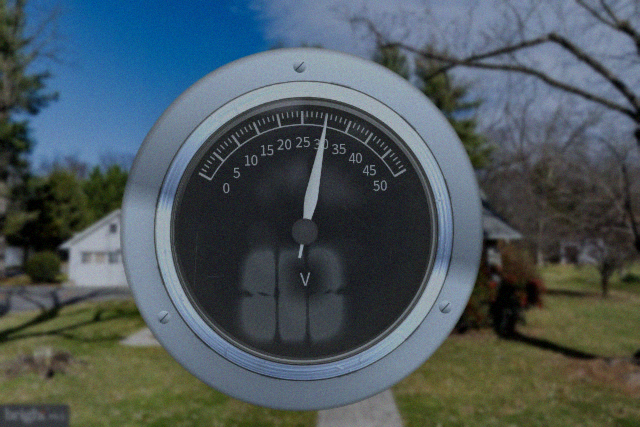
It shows 30 (V)
